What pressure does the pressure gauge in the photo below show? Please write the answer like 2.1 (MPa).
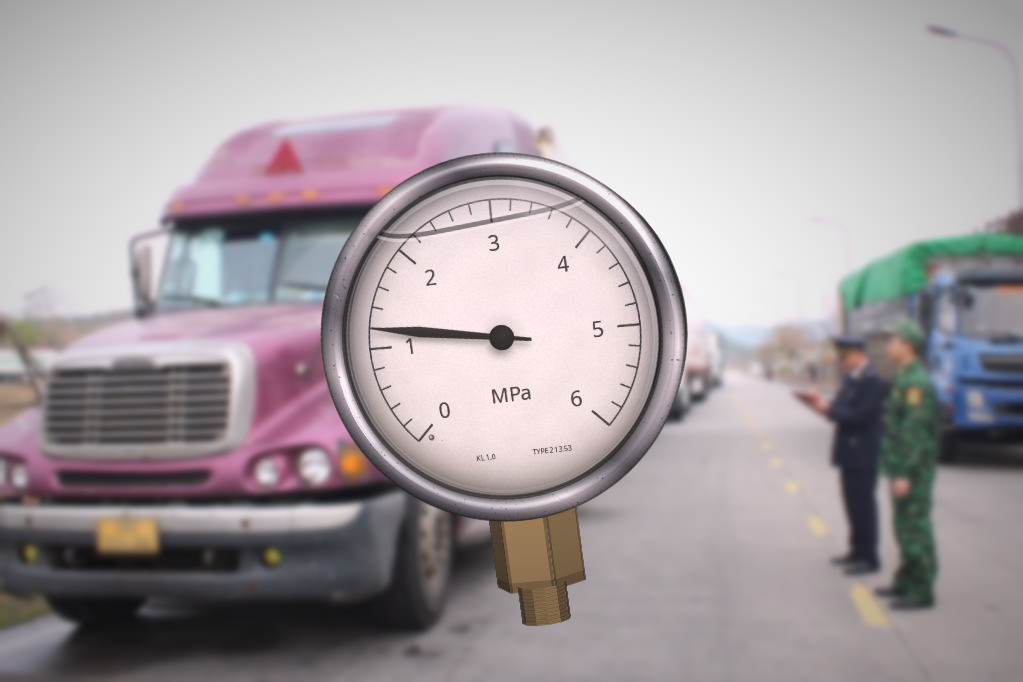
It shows 1.2 (MPa)
